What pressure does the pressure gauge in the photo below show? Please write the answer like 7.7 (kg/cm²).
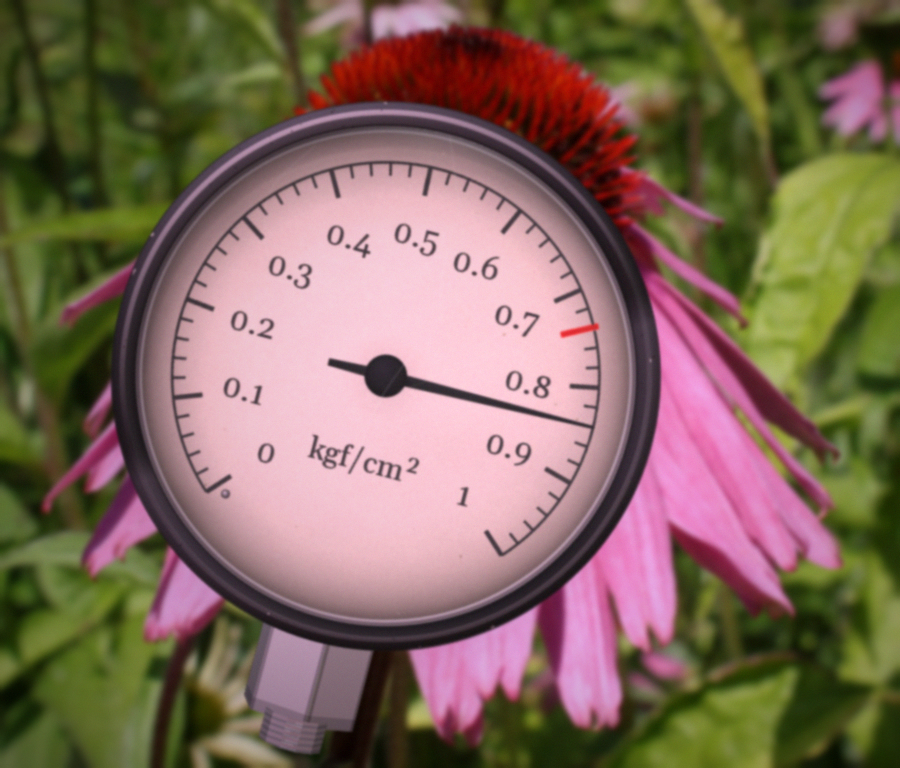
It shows 0.84 (kg/cm²)
